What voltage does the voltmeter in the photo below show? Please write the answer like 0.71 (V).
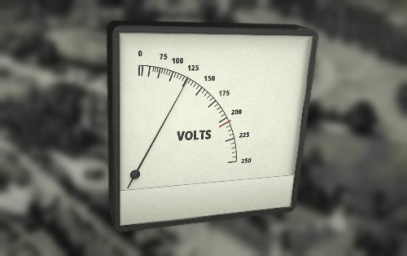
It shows 125 (V)
